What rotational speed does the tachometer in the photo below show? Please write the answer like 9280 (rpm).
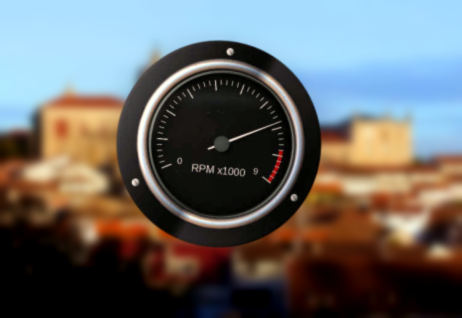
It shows 6800 (rpm)
